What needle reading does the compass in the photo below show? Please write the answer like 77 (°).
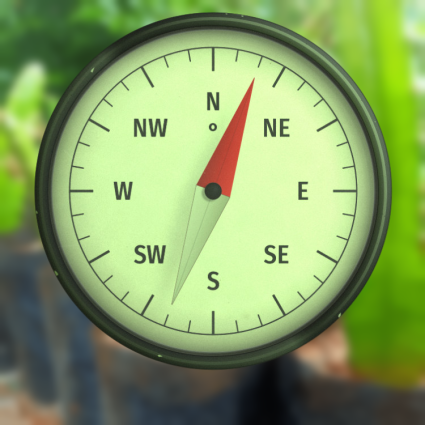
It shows 20 (°)
